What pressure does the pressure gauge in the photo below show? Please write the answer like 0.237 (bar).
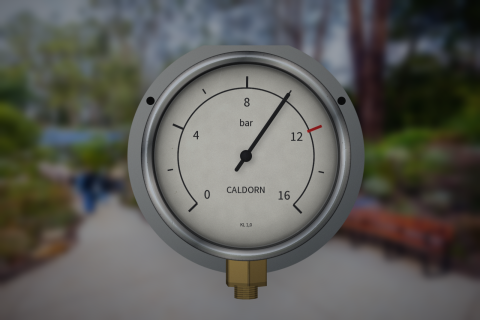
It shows 10 (bar)
